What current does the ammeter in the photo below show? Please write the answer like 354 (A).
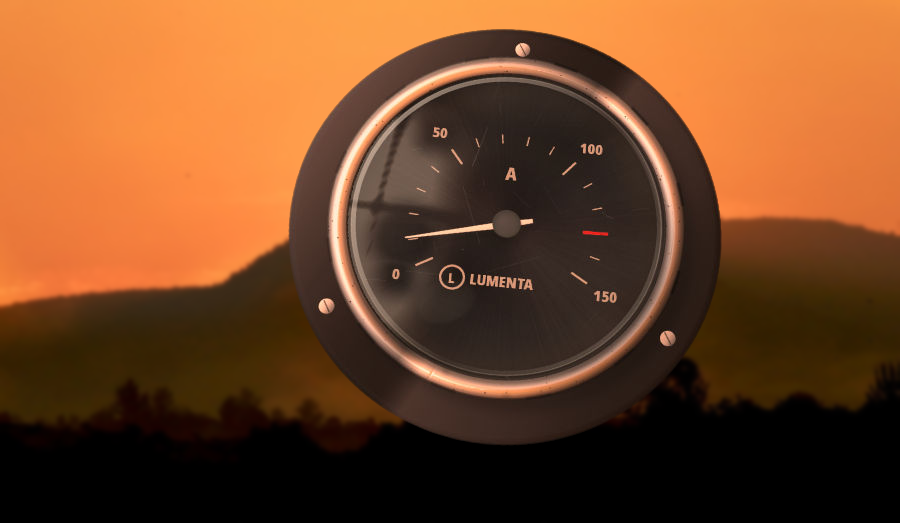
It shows 10 (A)
